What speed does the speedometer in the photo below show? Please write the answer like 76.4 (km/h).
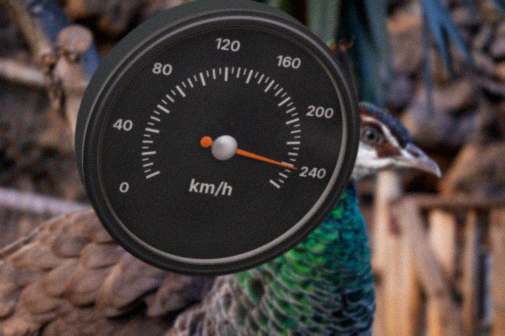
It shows 240 (km/h)
